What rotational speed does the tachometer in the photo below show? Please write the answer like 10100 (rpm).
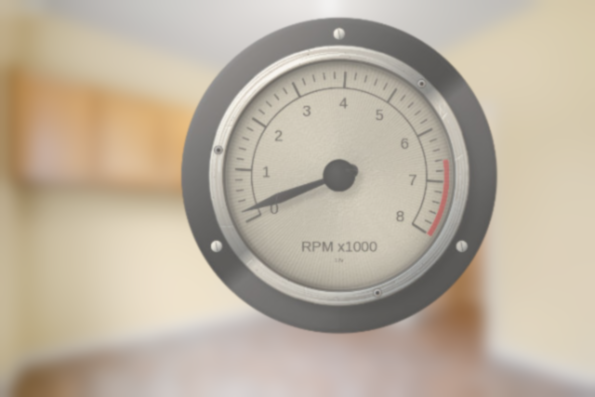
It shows 200 (rpm)
